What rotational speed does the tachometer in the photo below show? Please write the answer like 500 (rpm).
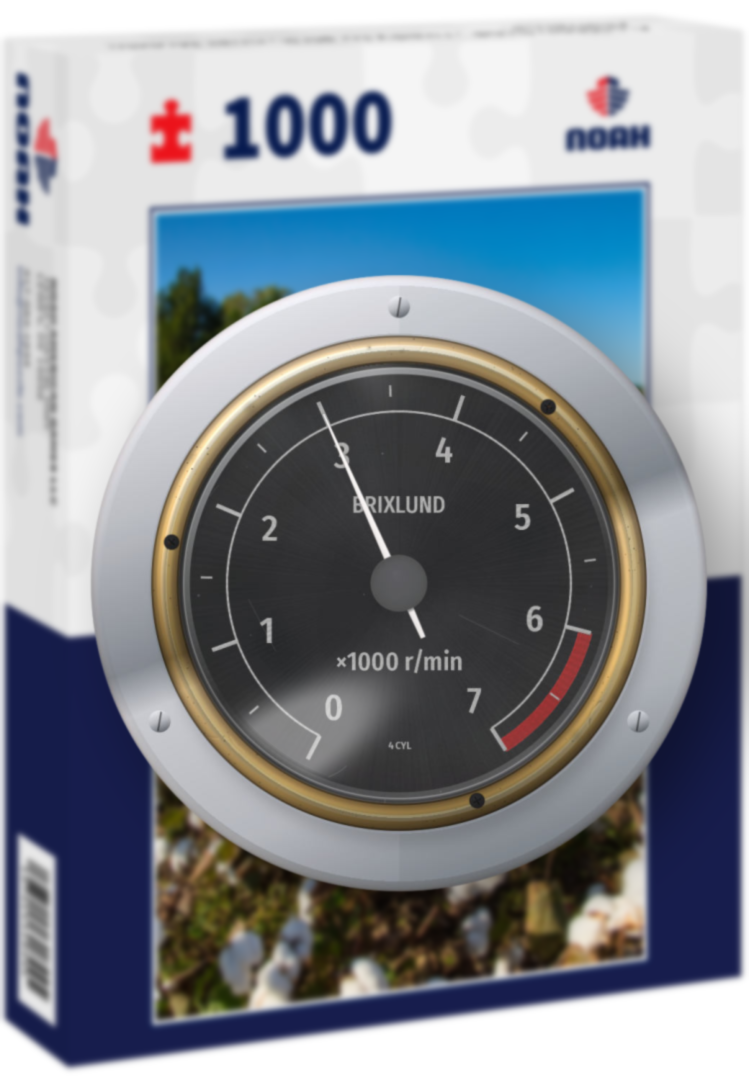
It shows 3000 (rpm)
